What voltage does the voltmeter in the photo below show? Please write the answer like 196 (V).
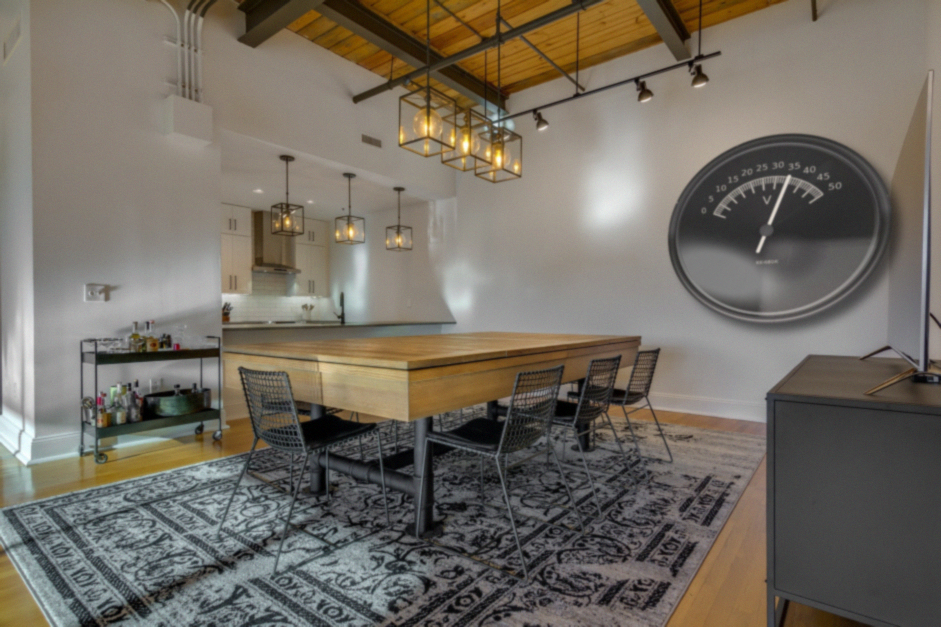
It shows 35 (V)
